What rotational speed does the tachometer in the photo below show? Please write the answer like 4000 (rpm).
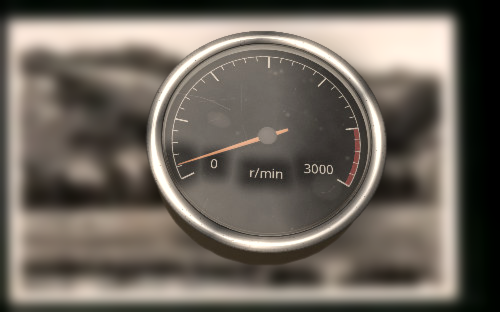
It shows 100 (rpm)
